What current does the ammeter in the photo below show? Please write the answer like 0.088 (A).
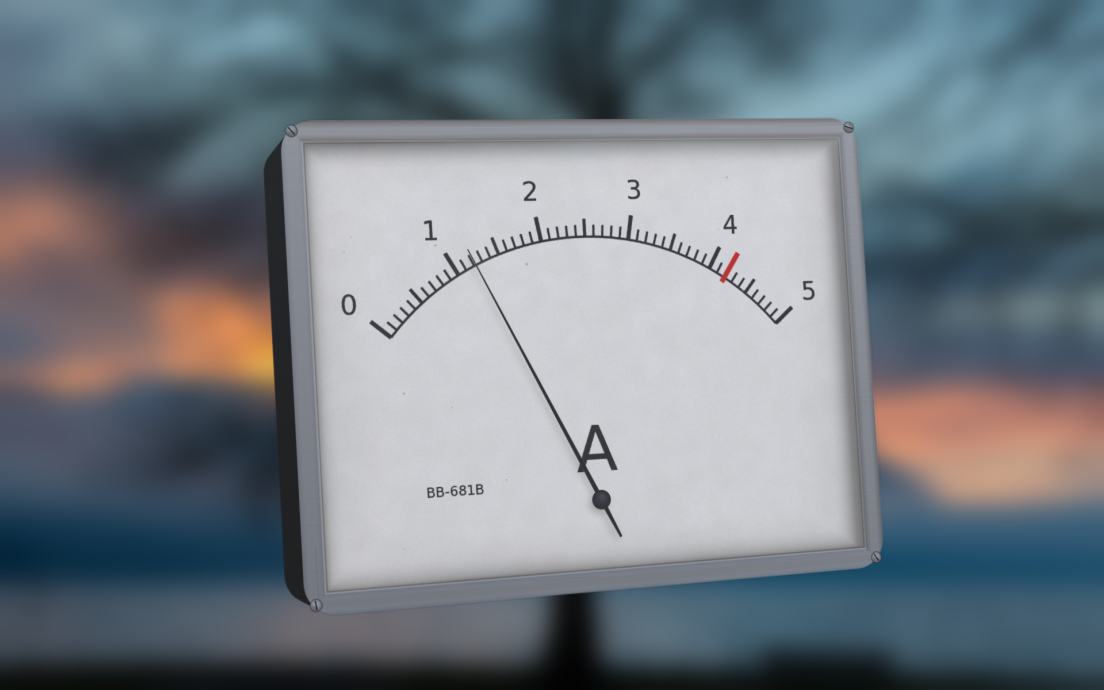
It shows 1.2 (A)
